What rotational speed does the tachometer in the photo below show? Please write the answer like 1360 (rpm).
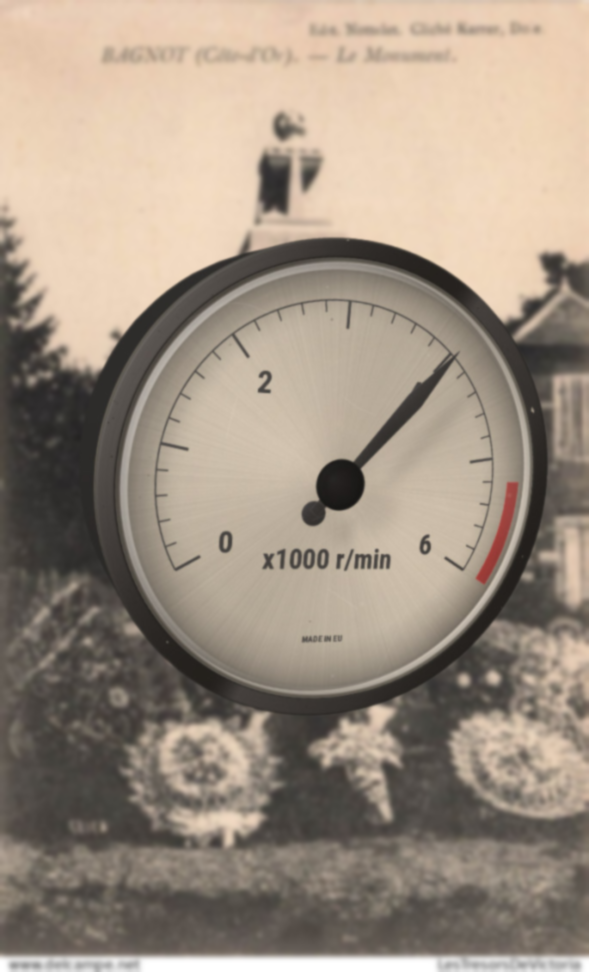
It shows 4000 (rpm)
